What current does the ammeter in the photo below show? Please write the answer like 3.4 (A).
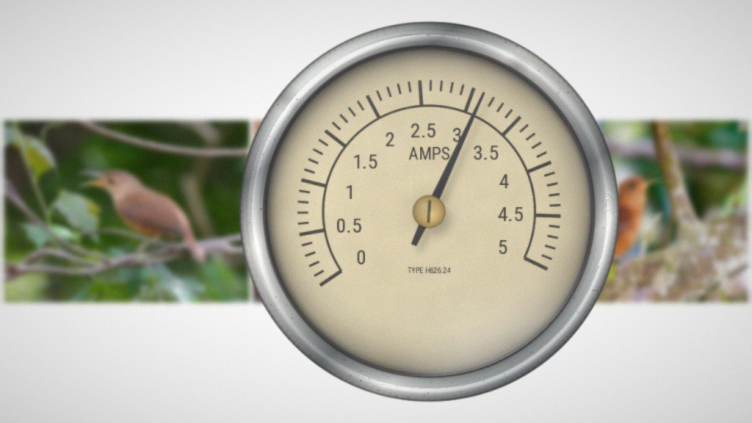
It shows 3.1 (A)
